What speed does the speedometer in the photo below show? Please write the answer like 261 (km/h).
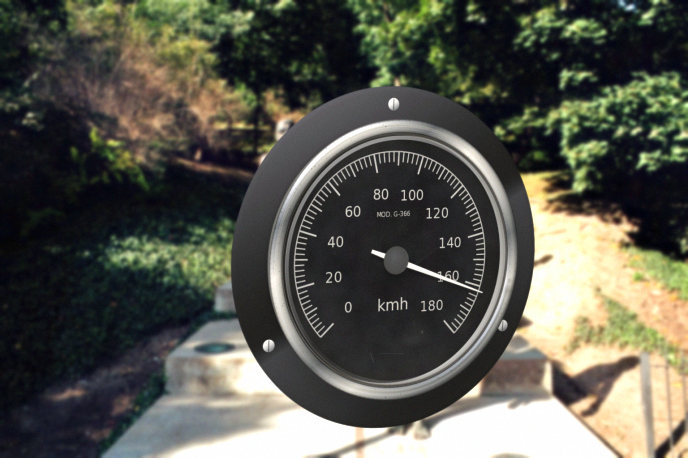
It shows 162 (km/h)
